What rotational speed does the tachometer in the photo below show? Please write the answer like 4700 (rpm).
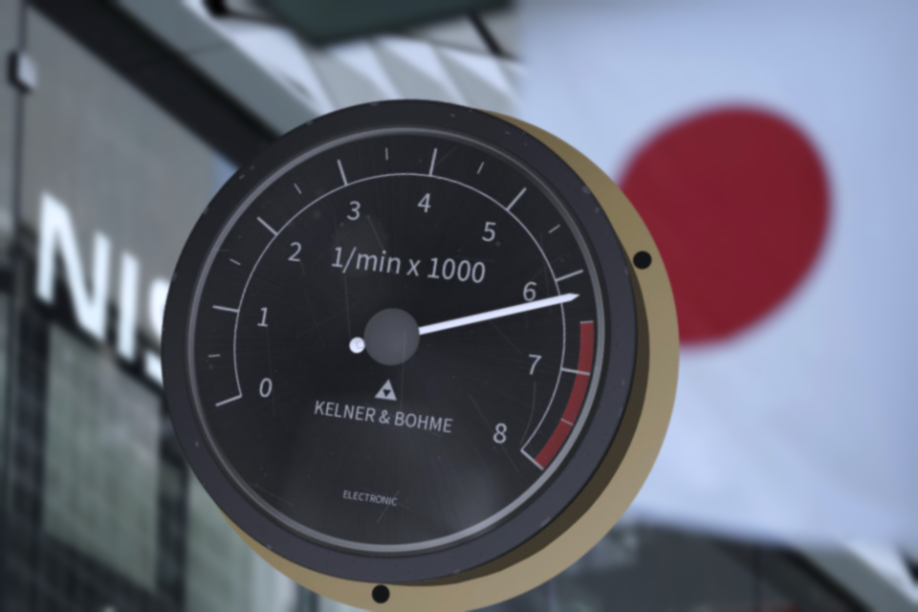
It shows 6250 (rpm)
